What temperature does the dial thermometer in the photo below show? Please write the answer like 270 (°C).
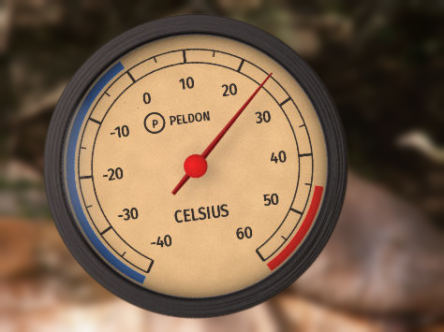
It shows 25 (°C)
